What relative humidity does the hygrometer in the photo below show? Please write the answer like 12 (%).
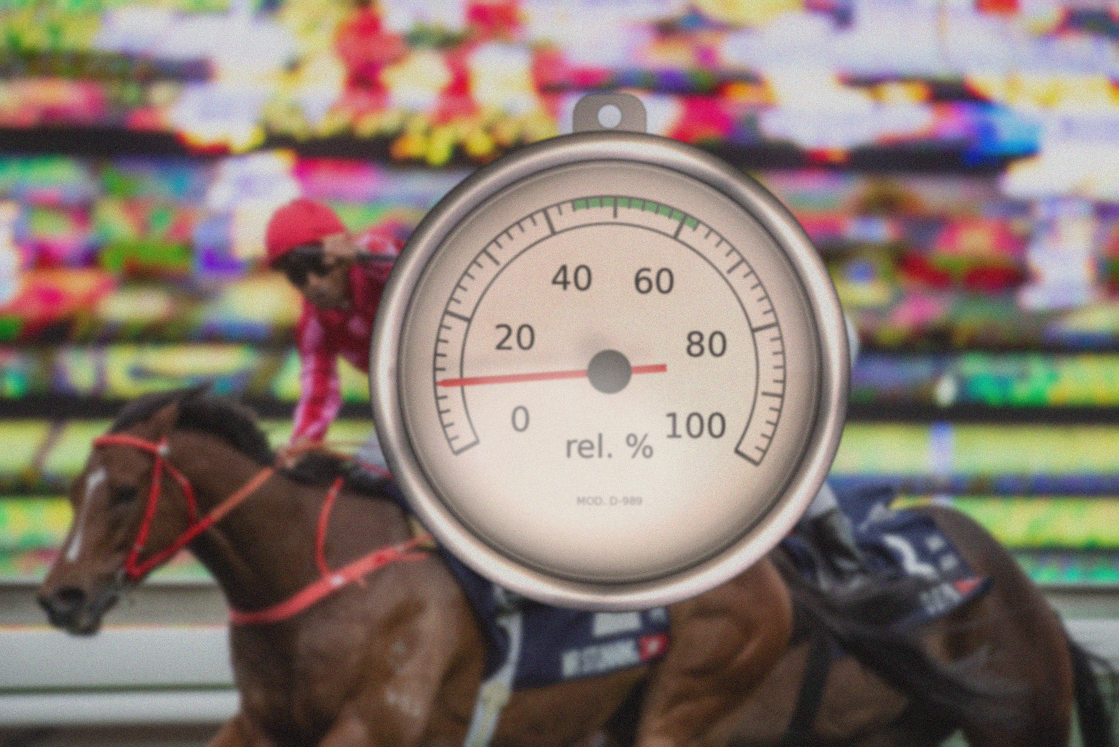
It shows 10 (%)
